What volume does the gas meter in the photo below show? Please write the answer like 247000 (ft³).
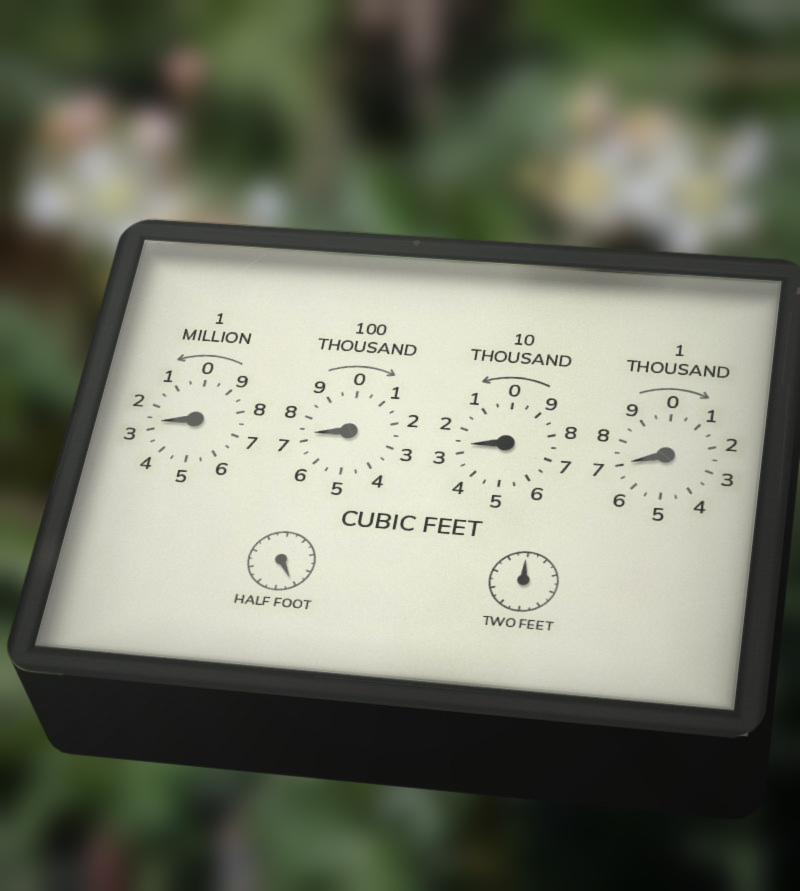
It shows 272700 (ft³)
